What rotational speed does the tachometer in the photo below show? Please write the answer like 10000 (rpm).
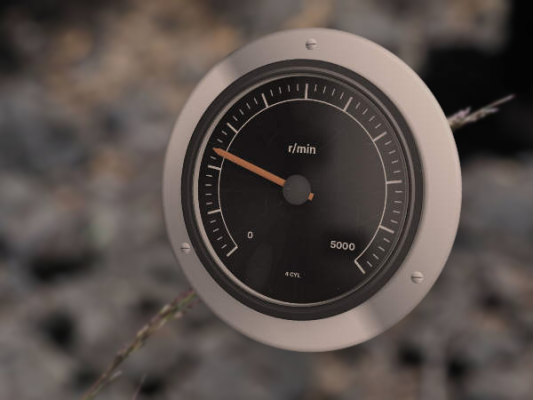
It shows 1200 (rpm)
